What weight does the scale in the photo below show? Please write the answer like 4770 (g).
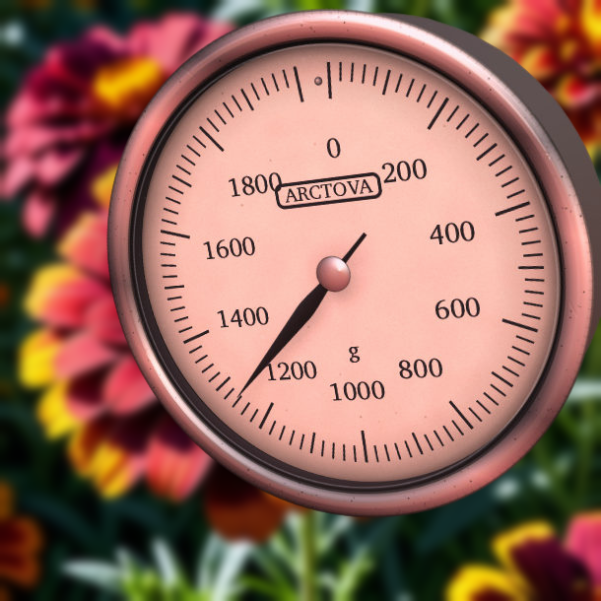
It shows 1260 (g)
